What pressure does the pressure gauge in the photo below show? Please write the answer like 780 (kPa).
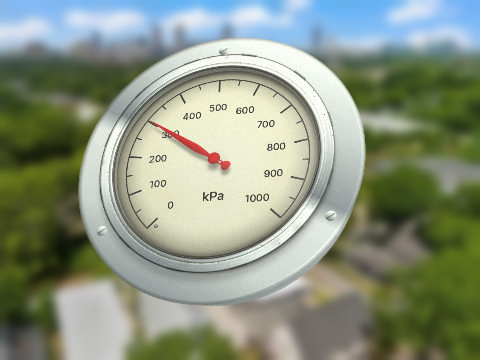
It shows 300 (kPa)
